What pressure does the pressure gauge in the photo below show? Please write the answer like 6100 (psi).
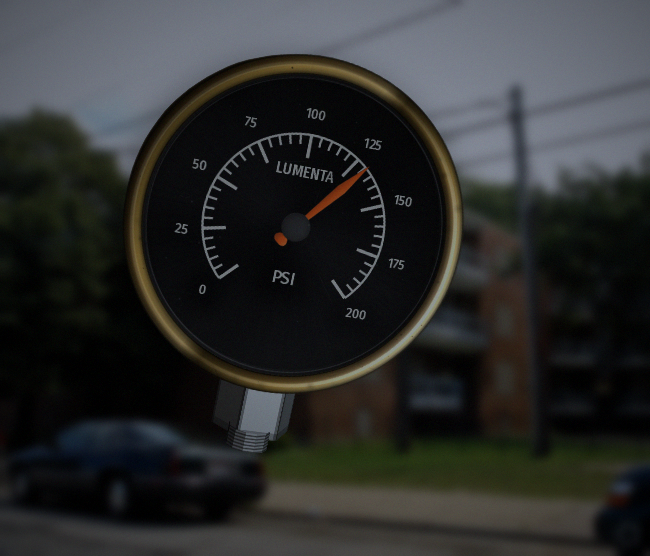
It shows 130 (psi)
